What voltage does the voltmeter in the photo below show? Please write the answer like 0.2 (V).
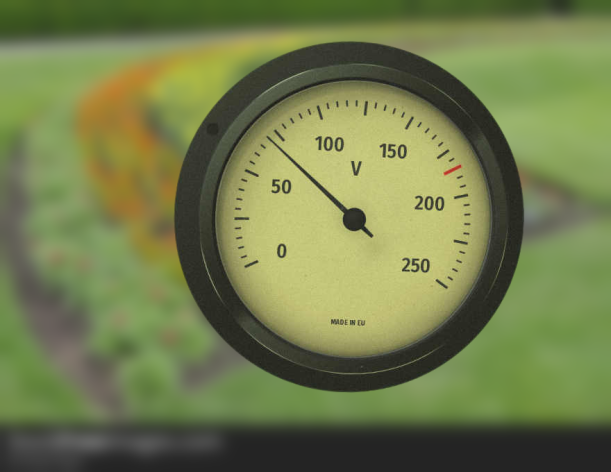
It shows 70 (V)
